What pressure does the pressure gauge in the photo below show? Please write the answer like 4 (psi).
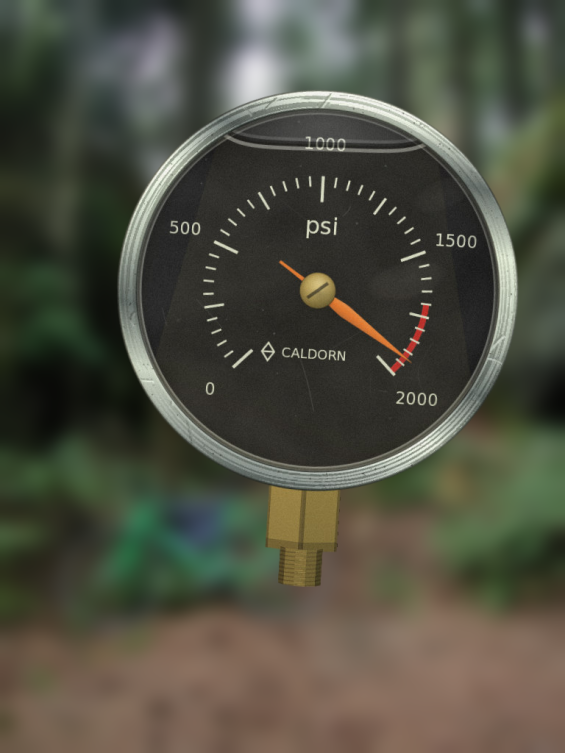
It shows 1925 (psi)
